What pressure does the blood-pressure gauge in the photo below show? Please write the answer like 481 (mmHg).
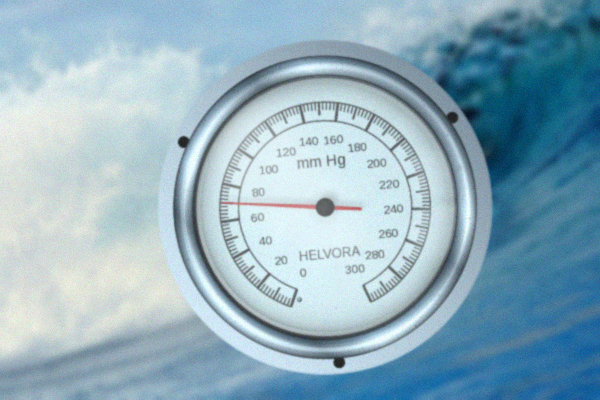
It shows 70 (mmHg)
